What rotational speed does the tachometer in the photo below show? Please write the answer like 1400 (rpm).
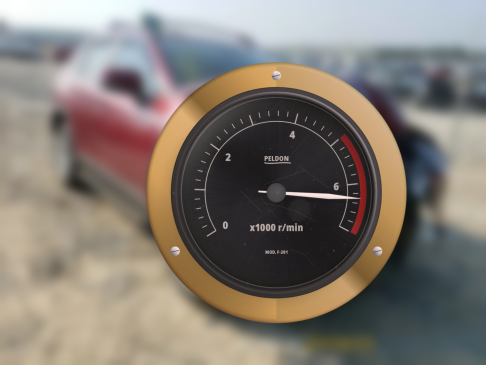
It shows 6300 (rpm)
